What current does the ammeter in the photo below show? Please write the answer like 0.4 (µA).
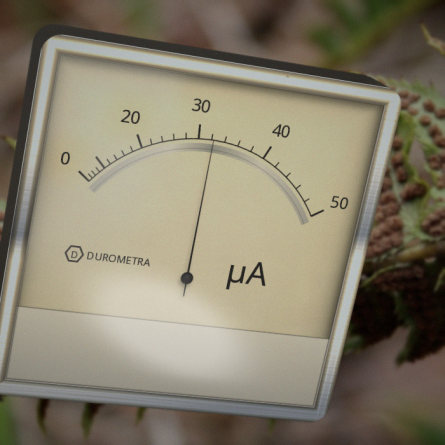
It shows 32 (µA)
